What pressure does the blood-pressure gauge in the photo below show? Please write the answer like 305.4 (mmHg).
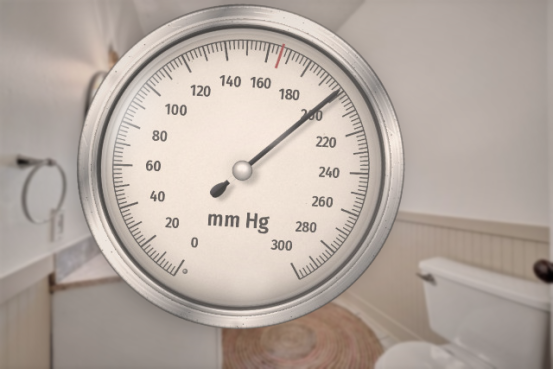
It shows 198 (mmHg)
